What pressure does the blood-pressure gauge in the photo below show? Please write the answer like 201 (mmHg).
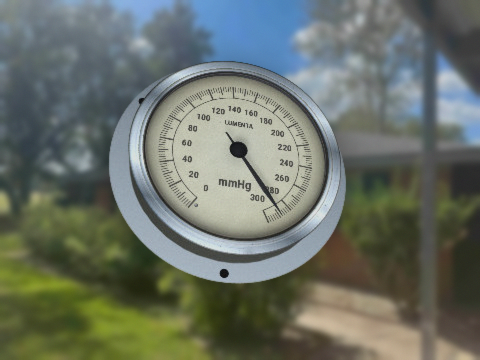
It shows 290 (mmHg)
